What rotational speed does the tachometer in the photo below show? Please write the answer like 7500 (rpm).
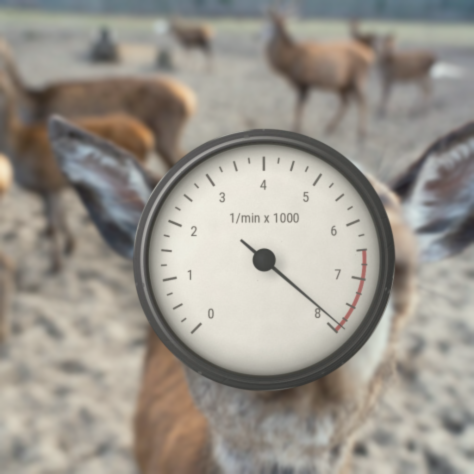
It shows 7875 (rpm)
